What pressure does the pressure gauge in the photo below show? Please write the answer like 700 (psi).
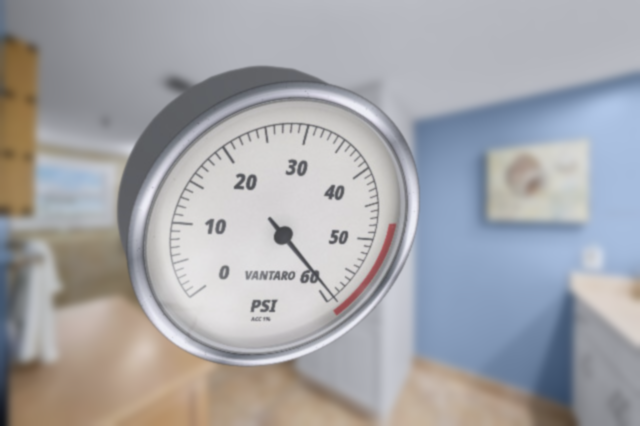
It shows 59 (psi)
